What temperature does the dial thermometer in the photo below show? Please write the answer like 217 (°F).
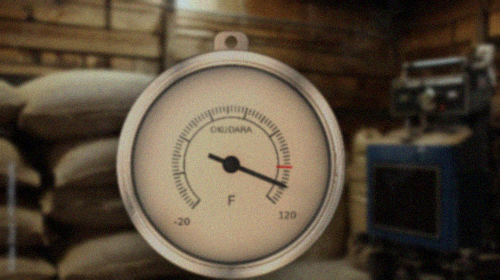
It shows 110 (°F)
